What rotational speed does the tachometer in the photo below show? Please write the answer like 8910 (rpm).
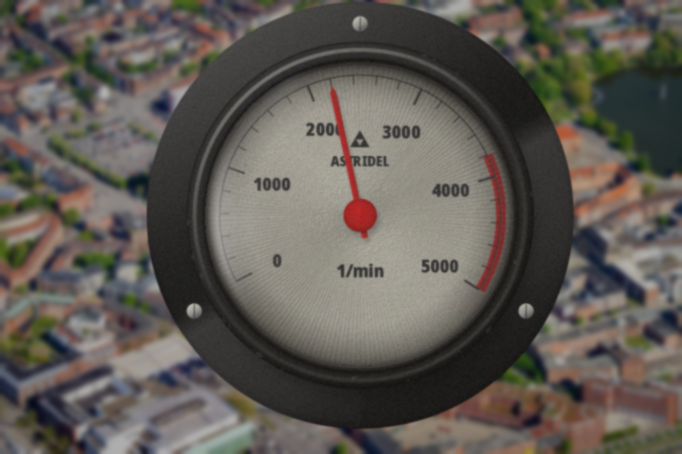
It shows 2200 (rpm)
